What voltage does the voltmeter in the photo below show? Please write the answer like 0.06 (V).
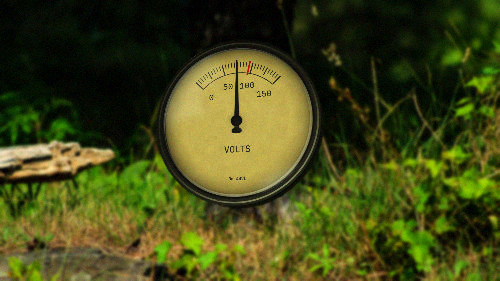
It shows 75 (V)
